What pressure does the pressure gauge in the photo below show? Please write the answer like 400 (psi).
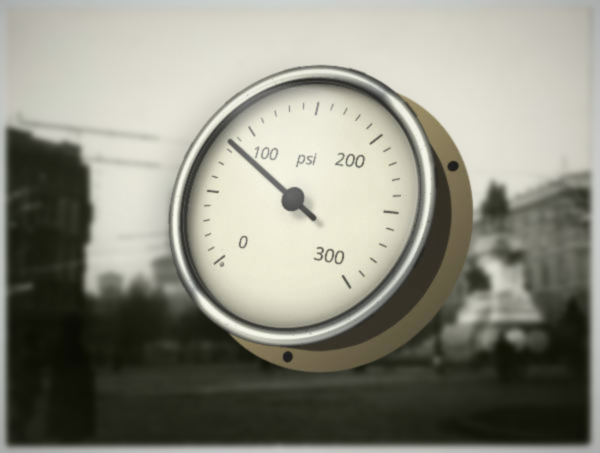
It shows 85 (psi)
